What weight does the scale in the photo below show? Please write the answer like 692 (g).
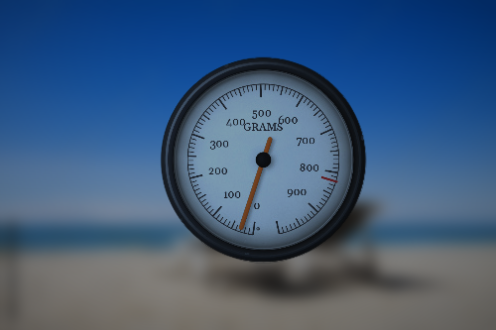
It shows 30 (g)
